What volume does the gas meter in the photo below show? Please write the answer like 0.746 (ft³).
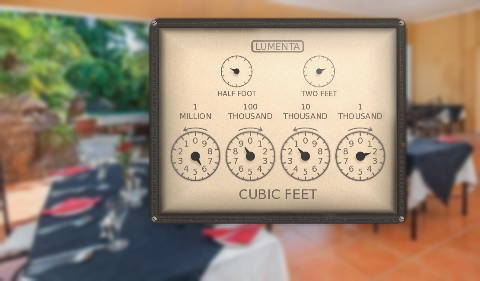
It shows 591200 (ft³)
